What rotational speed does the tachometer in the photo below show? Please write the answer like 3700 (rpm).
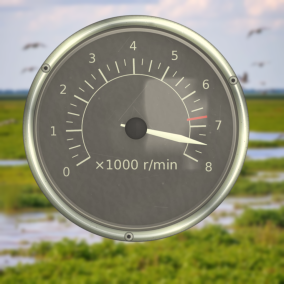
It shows 7500 (rpm)
